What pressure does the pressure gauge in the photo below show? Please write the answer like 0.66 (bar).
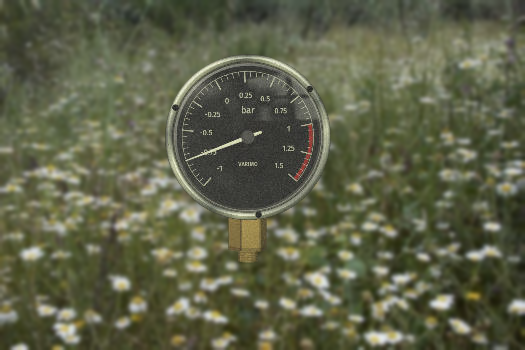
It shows -0.75 (bar)
